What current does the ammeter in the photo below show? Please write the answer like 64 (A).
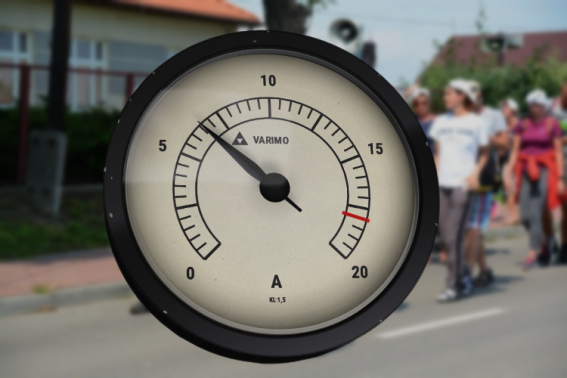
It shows 6.5 (A)
